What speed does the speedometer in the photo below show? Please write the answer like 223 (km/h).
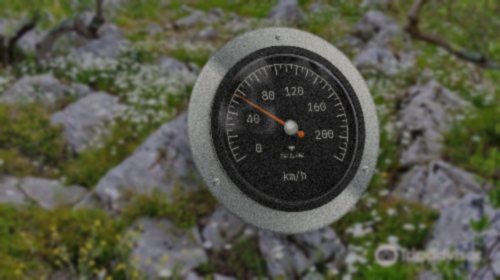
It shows 55 (km/h)
